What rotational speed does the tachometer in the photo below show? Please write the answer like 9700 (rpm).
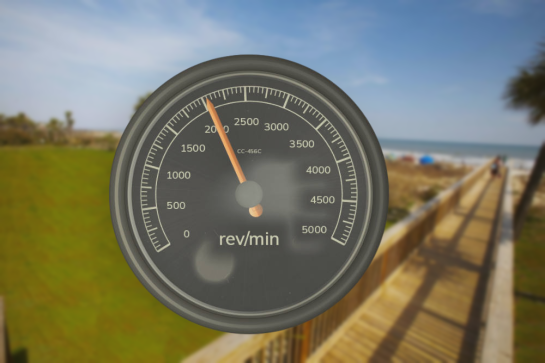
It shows 2050 (rpm)
